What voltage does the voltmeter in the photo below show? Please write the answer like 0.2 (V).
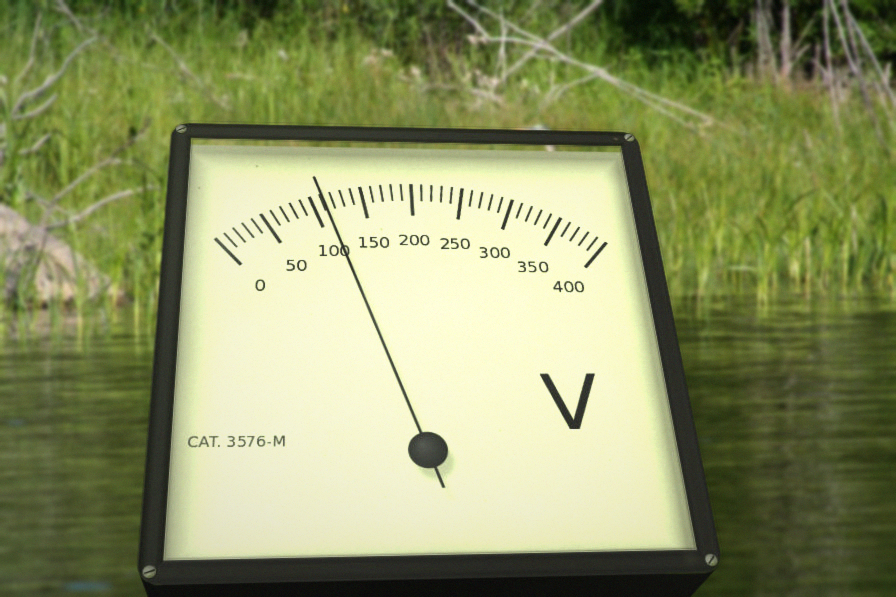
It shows 110 (V)
